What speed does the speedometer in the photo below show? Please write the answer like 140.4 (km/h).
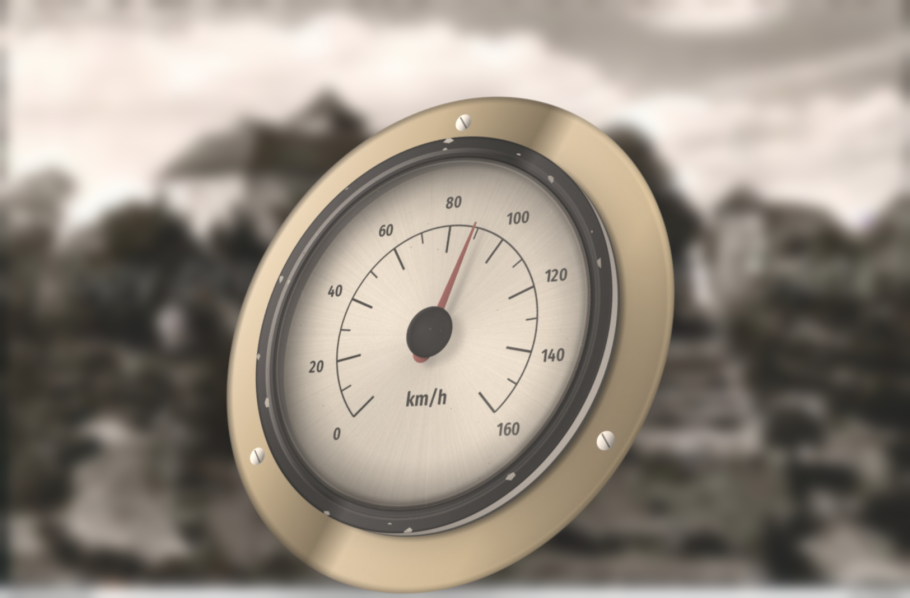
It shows 90 (km/h)
